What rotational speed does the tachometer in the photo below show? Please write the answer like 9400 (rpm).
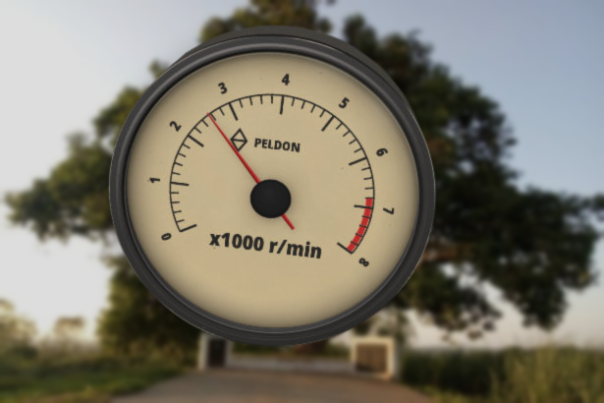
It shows 2600 (rpm)
